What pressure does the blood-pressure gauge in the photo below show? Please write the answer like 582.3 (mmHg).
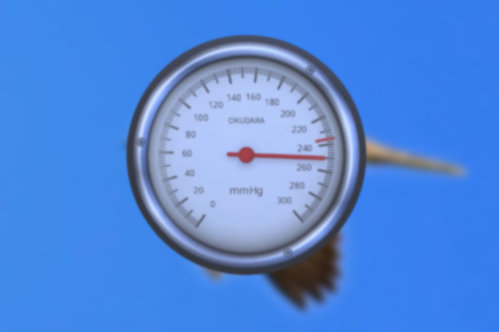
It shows 250 (mmHg)
